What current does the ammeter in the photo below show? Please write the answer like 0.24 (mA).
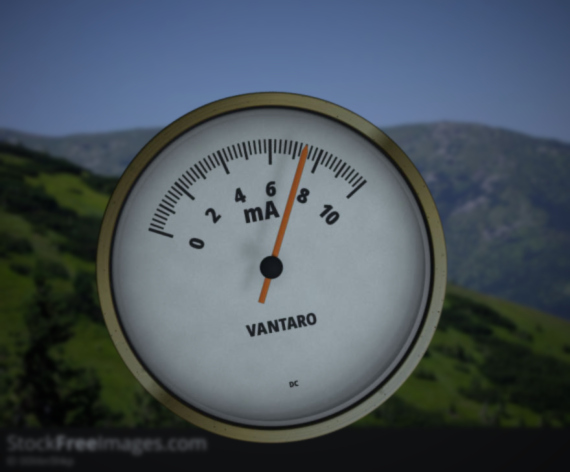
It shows 7.4 (mA)
